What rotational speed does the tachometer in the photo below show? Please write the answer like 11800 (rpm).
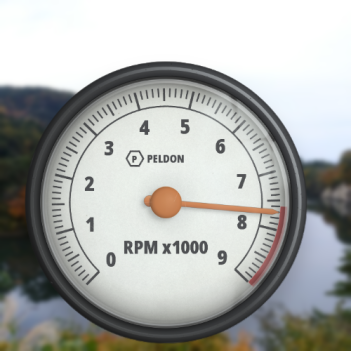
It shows 7700 (rpm)
